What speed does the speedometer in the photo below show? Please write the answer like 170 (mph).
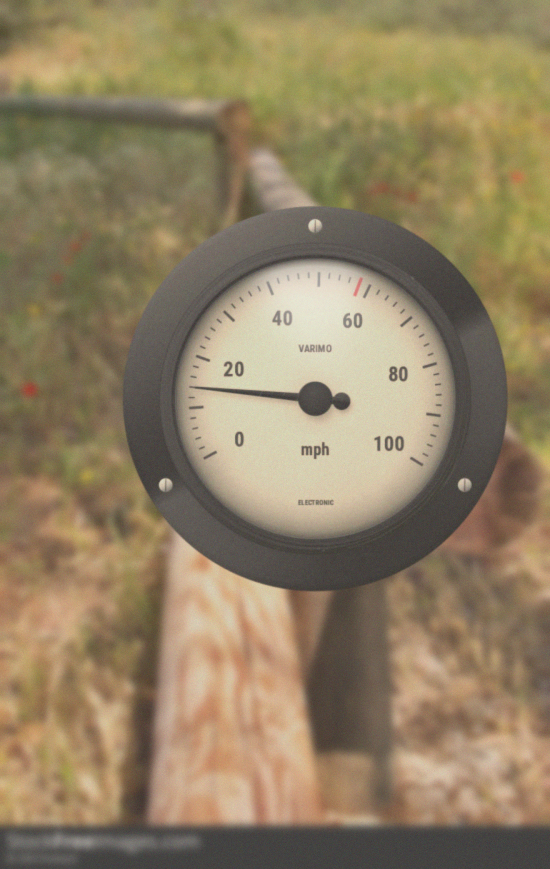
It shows 14 (mph)
